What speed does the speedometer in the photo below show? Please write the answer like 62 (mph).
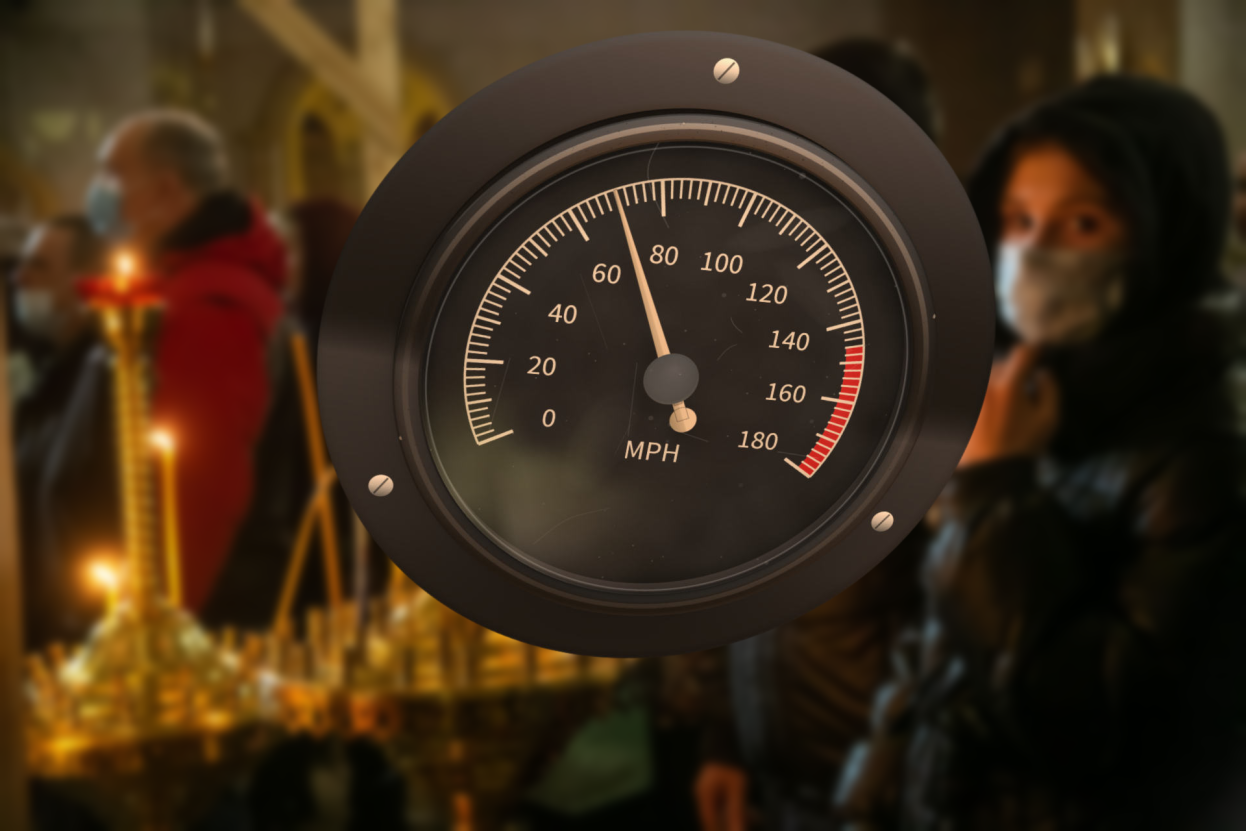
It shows 70 (mph)
